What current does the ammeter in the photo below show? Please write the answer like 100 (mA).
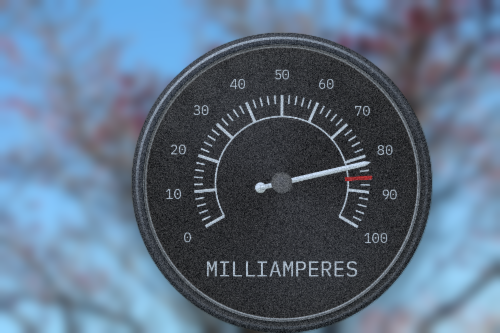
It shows 82 (mA)
